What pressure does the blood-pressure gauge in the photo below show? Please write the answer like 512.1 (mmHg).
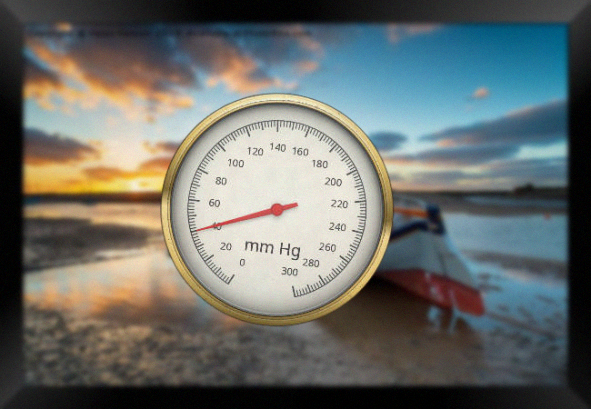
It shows 40 (mmHg)
